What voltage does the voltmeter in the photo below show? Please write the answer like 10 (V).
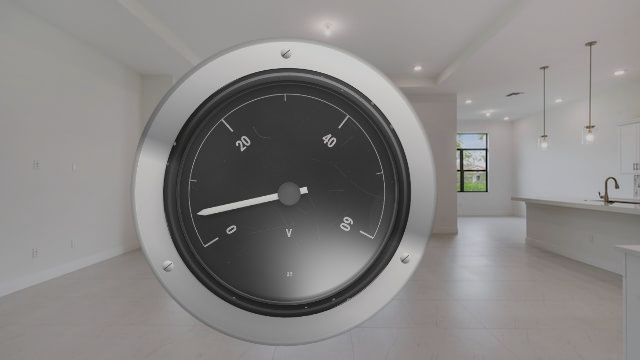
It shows 5 (V)
